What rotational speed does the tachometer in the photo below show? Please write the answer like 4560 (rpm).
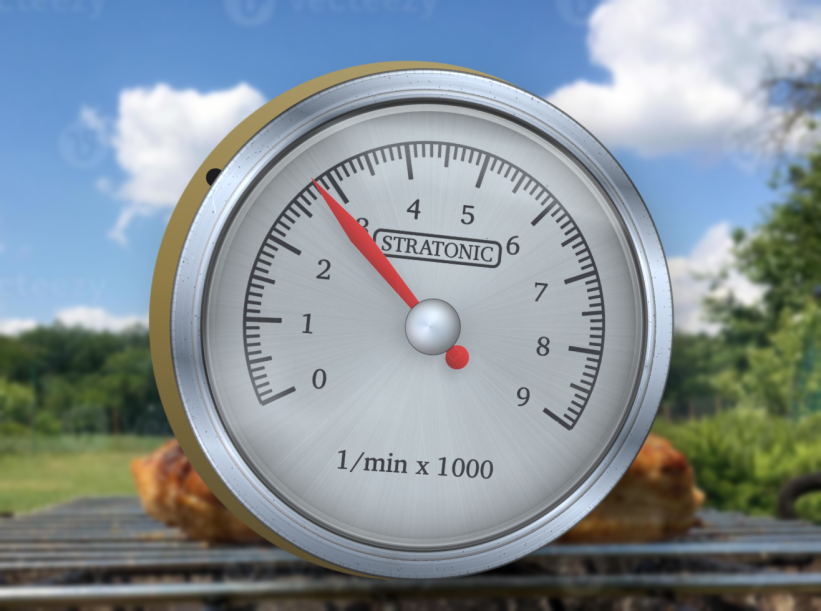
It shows 2800 (rpm)
